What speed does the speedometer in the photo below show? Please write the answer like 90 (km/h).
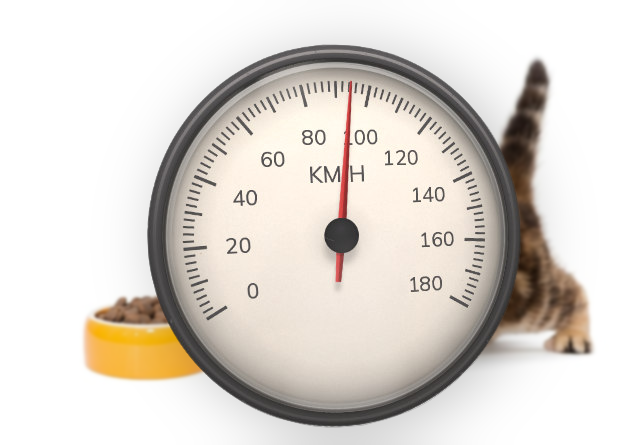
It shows 94 (km/h)
